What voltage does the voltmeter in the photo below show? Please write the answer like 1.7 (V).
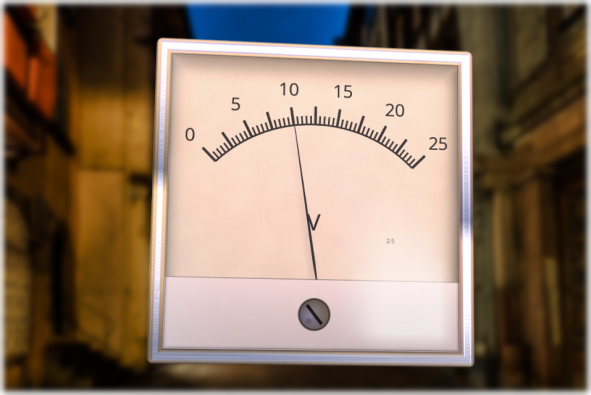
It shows 10 (V)
